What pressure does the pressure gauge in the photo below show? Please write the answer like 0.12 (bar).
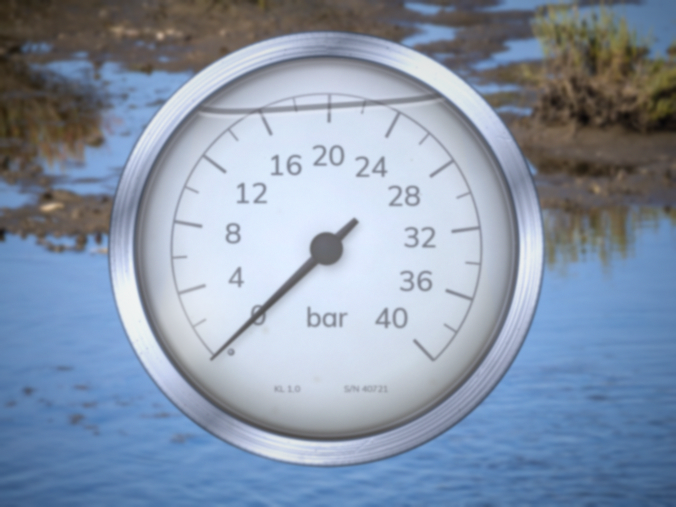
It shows 0 (bar)
